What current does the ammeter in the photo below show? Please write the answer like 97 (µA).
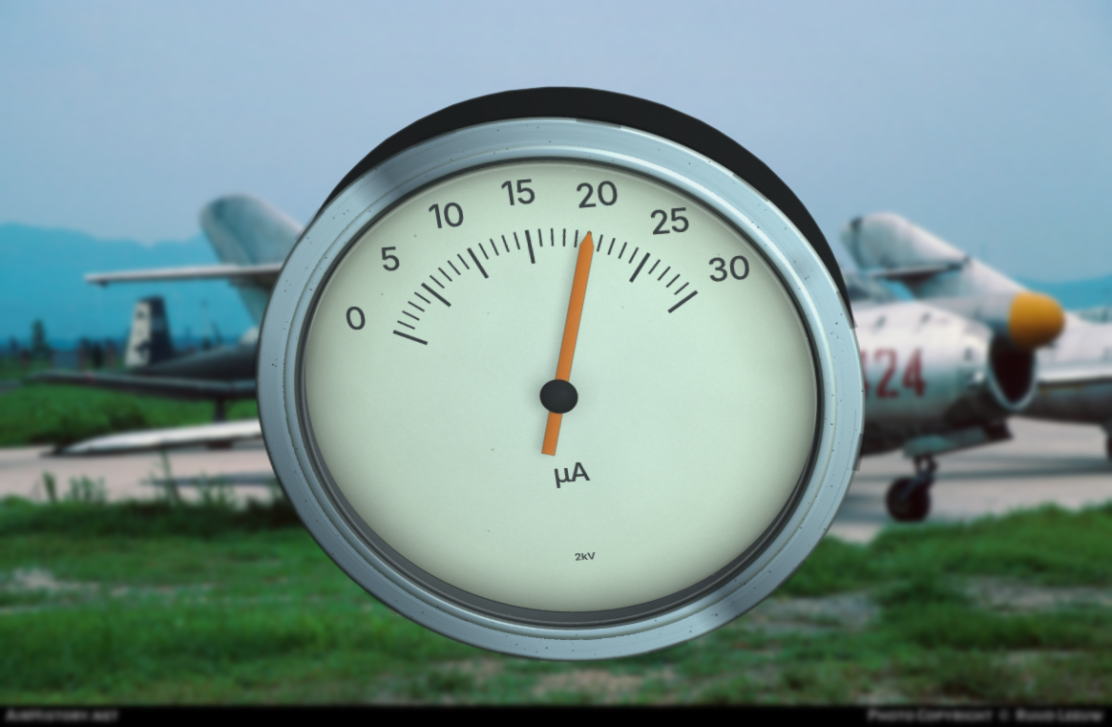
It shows 20 (µA)
